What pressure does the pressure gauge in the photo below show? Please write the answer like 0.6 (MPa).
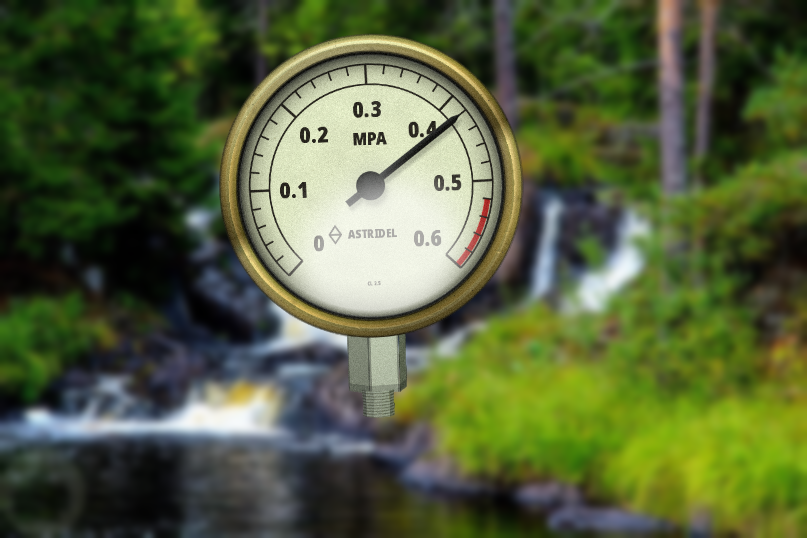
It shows 0.42 (MPa)
